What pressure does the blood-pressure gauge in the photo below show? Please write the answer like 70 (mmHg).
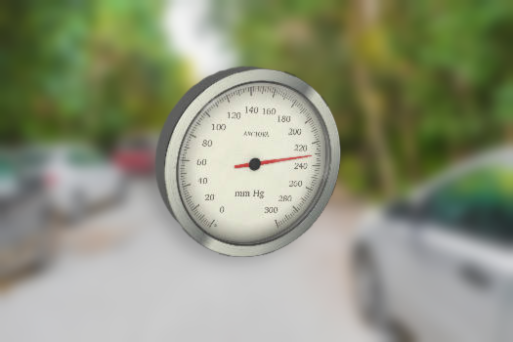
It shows 230 (mmHg)
